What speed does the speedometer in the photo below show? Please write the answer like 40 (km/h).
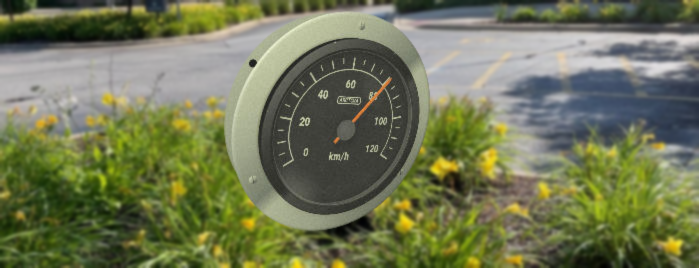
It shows 80 (km/h)
